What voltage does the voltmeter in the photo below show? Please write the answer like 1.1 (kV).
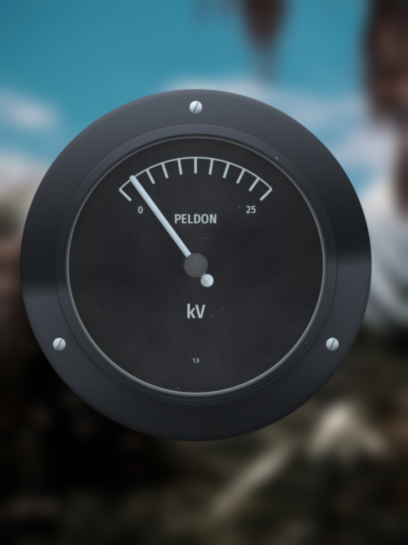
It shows 2.5 (kV)
